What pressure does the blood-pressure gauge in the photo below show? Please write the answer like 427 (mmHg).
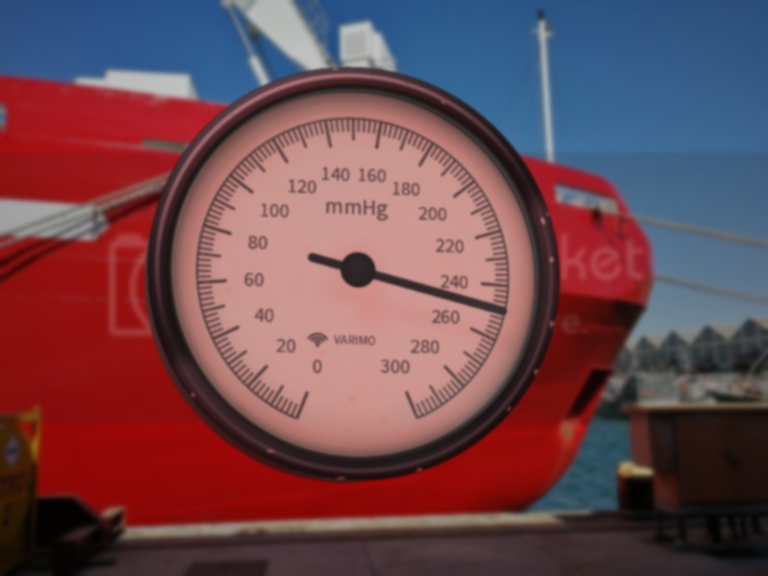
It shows 250 (mmHg)
